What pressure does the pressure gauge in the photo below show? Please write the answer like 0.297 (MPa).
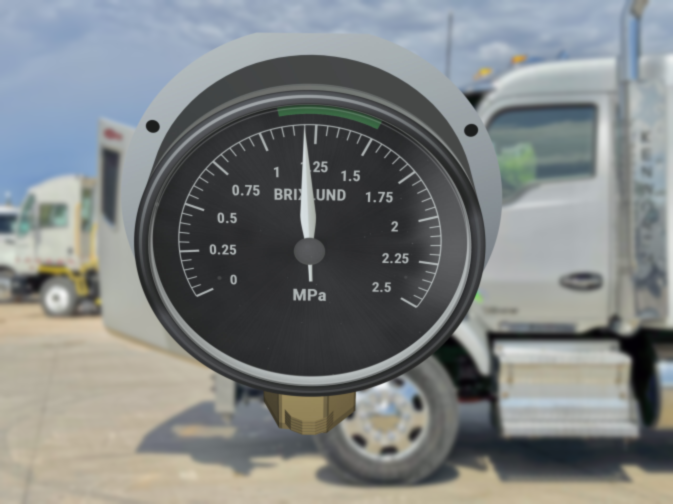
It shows 1.2 (MPa)
